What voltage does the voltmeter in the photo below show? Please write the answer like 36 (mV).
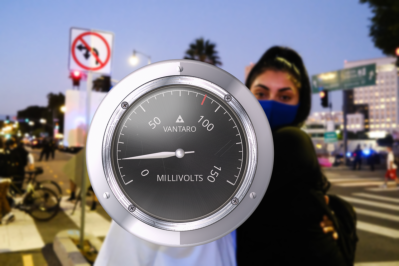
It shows 15 (mV)
